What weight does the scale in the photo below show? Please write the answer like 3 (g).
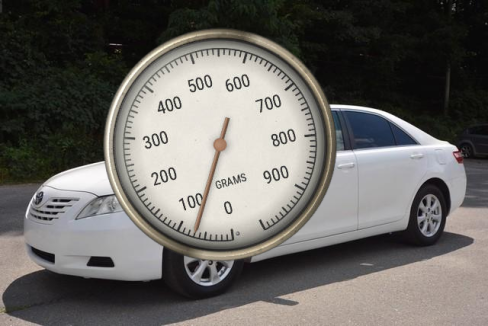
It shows 70 (g)
